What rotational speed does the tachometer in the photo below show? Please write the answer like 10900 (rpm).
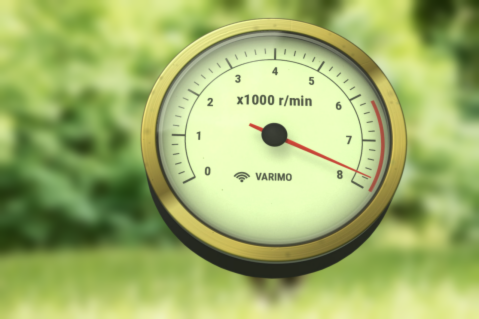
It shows 7800 (rpm)
